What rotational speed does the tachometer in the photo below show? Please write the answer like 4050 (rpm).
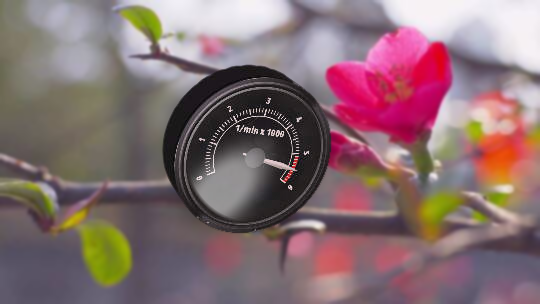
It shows 5500 (rpm)
